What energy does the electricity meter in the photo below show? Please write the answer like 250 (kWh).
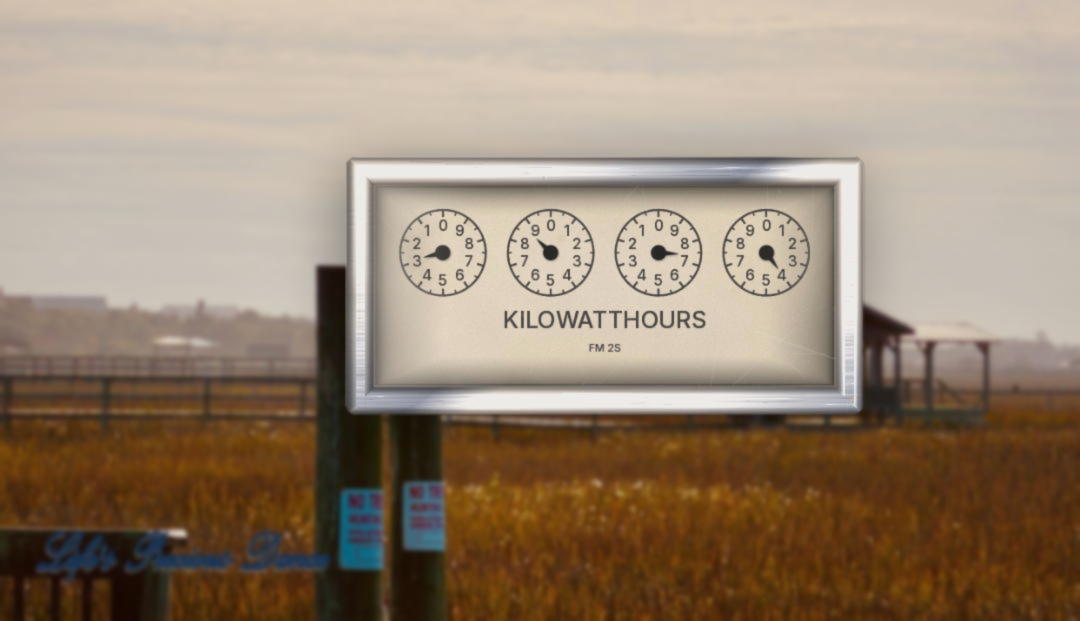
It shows 2874 (kWh)
